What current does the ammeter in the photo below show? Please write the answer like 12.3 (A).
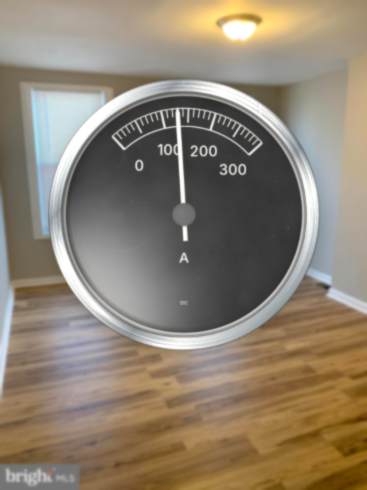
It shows 130 (A)
